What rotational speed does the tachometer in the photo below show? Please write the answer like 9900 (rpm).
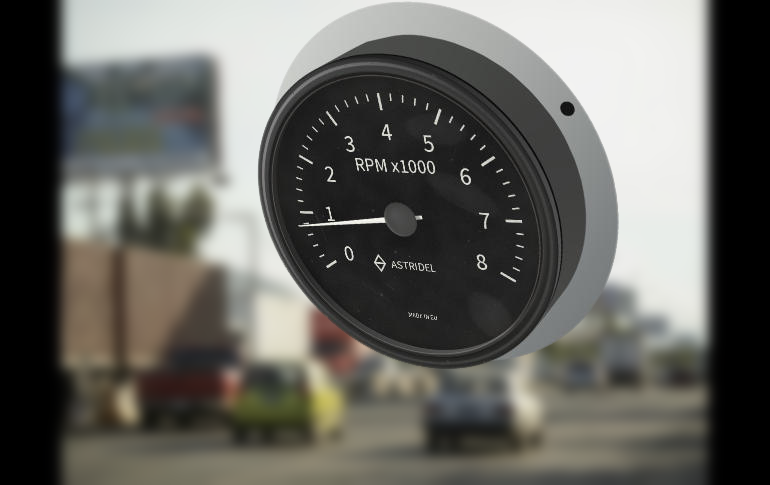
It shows 800 (rpm)
